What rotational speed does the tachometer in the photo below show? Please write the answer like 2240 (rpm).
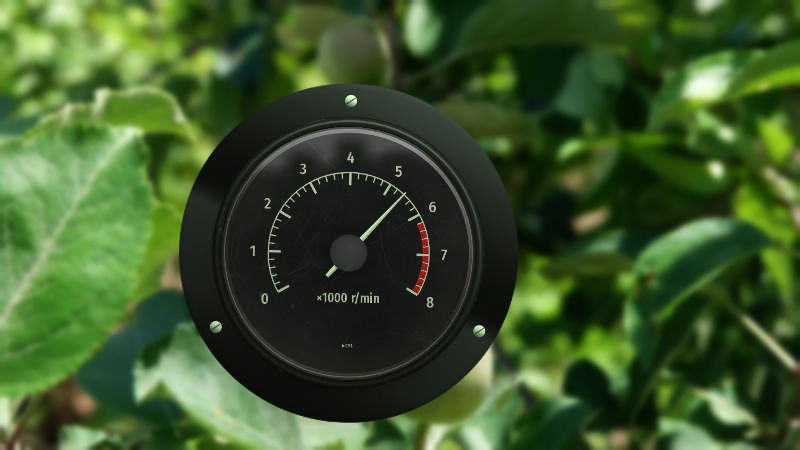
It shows 5400 (rpm)
